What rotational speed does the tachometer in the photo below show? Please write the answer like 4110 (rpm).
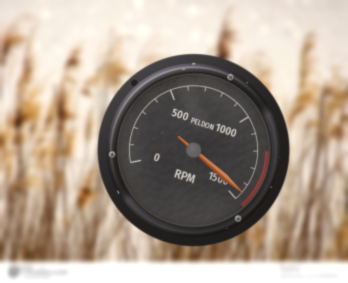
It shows 1450 (rpm)
